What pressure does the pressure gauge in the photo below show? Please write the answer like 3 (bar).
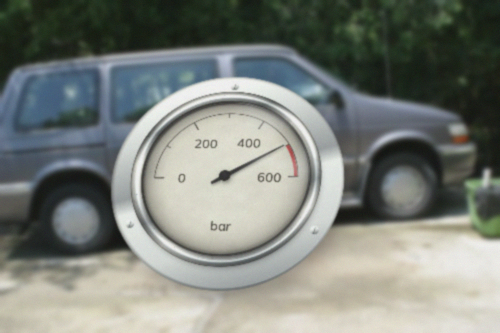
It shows 500 (bar)
